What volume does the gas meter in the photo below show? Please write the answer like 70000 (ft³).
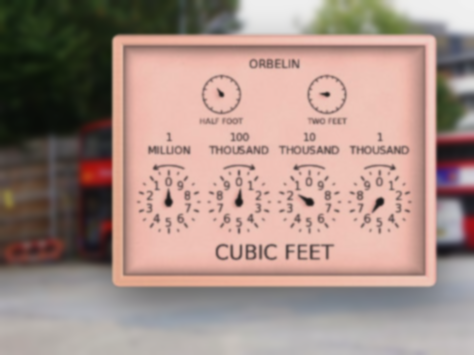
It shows 1600 (ft³)
